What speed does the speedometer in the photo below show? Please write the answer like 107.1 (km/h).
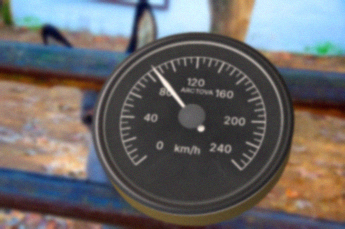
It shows 85 (km/h)
